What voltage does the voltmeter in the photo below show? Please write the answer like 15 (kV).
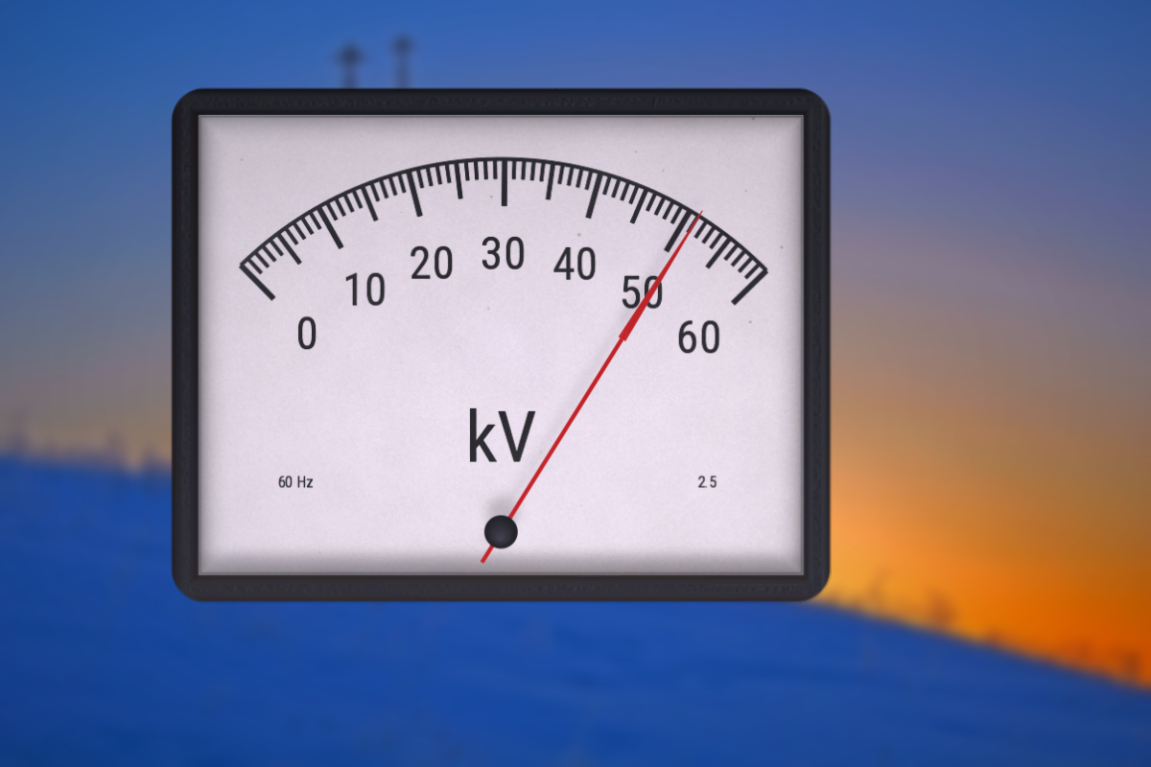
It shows 51 (kV)
